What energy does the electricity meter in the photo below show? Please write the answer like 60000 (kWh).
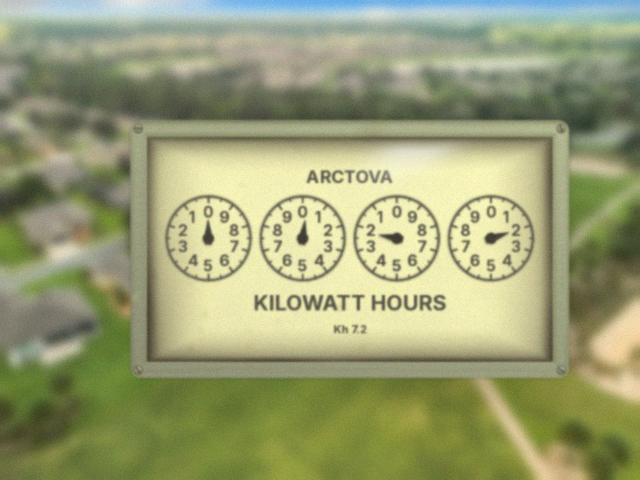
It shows 22 (kWh)
